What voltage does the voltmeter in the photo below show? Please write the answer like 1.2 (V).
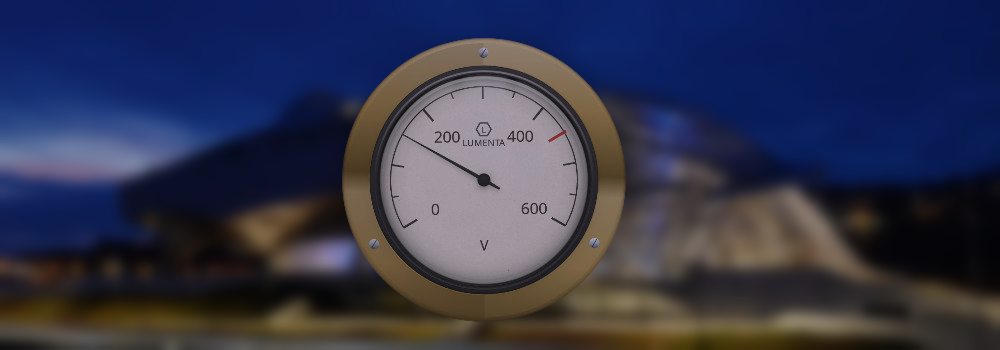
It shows 150 (V)
